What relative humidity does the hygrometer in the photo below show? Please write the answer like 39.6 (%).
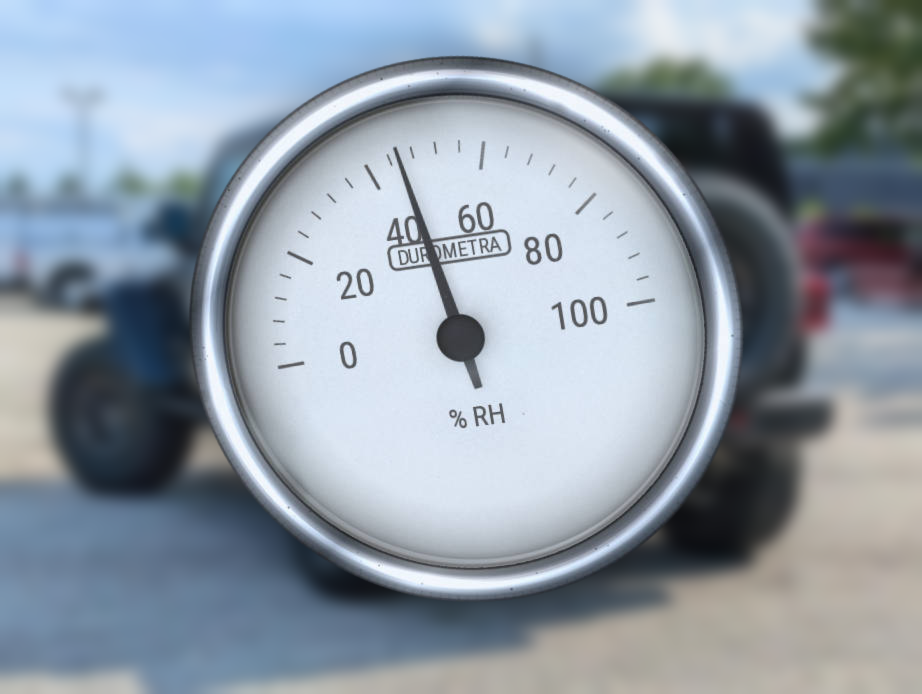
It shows 46 (%)
